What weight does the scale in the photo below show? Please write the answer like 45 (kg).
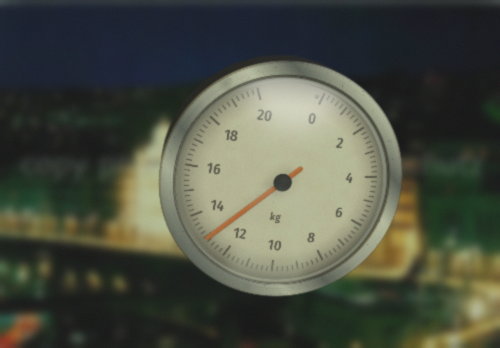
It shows 13 (kg)
